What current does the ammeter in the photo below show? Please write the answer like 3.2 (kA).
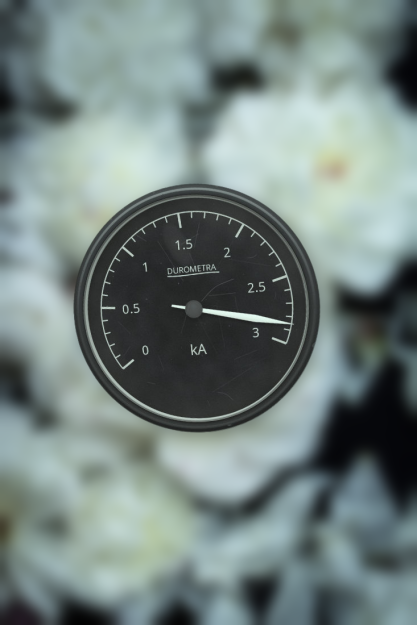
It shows 2.85 (kA)
